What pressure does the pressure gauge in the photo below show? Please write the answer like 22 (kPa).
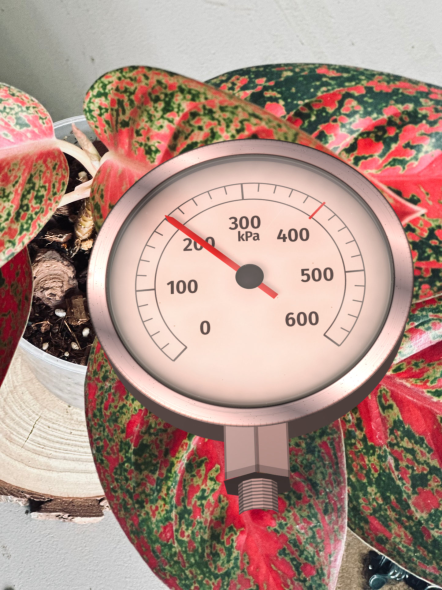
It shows 200 (kPa)
